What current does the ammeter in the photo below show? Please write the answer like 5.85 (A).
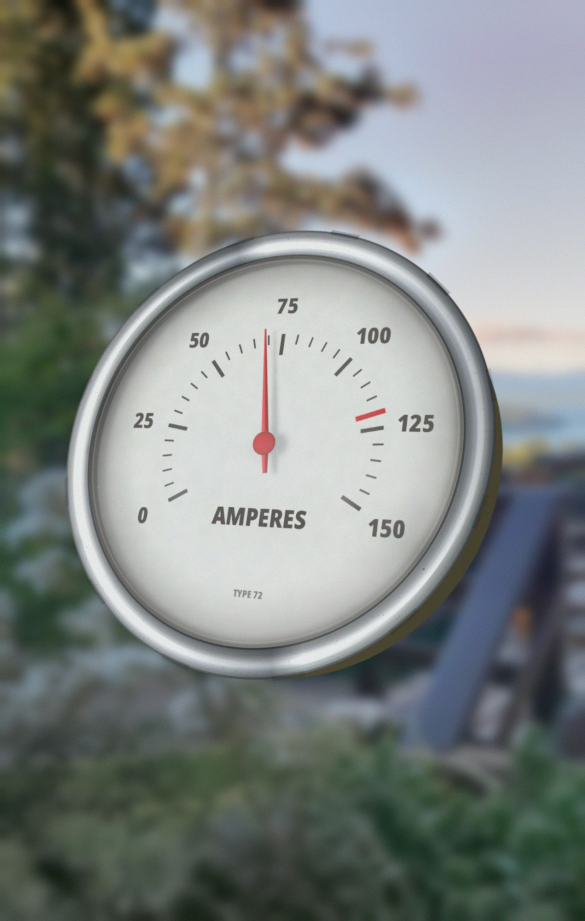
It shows 70 (A)
